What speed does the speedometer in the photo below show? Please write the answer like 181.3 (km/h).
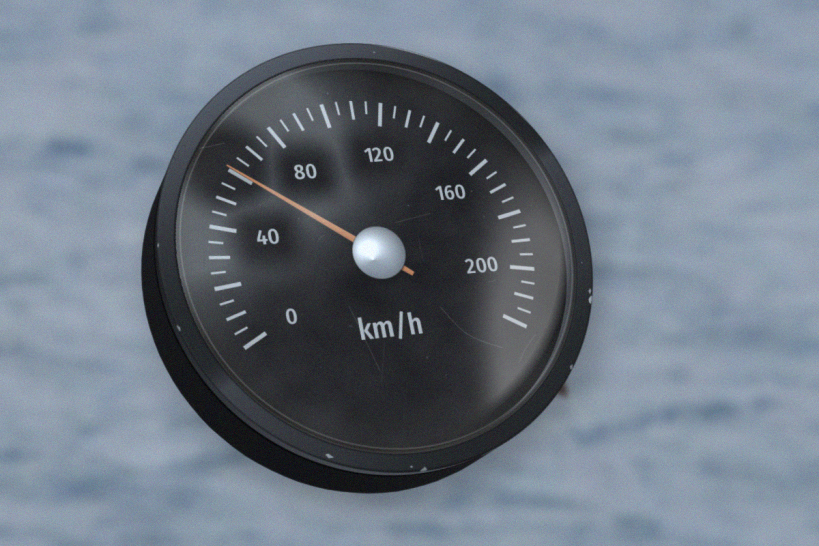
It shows 60 (km/h)
